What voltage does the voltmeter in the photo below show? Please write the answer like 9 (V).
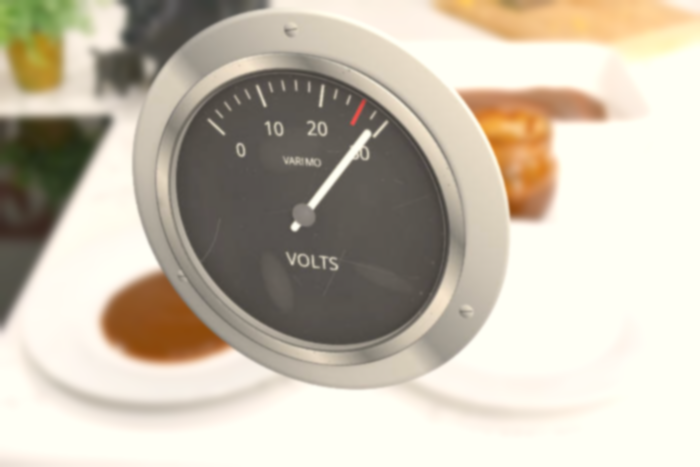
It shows 29 (V)
